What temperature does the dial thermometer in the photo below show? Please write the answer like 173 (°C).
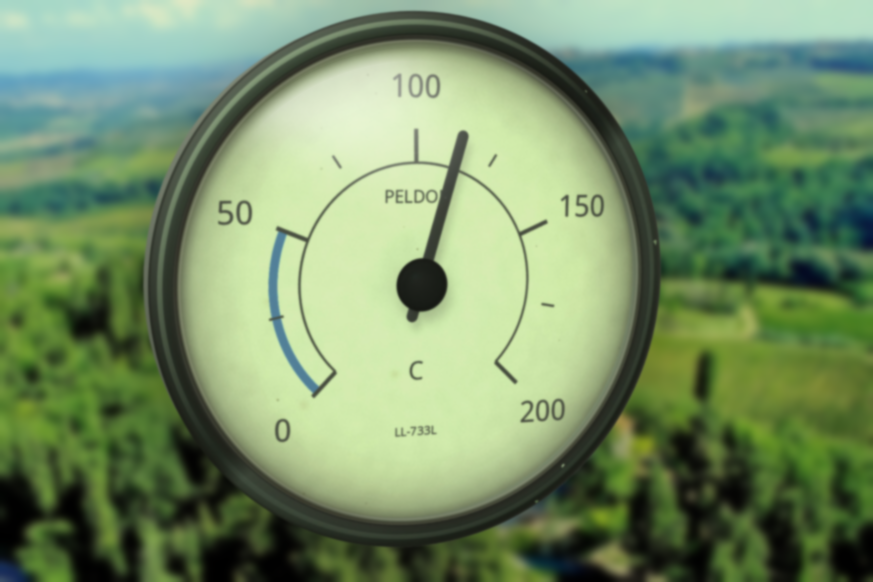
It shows 112.5 (°C)
